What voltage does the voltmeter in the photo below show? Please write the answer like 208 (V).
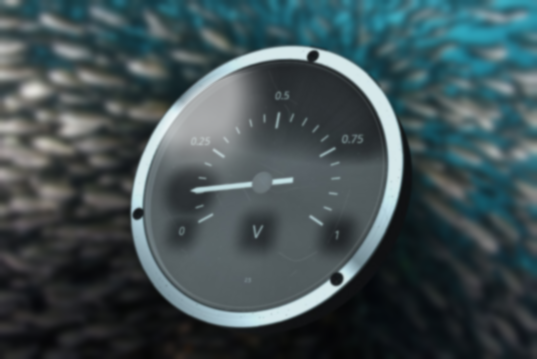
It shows 0.1 (V)
